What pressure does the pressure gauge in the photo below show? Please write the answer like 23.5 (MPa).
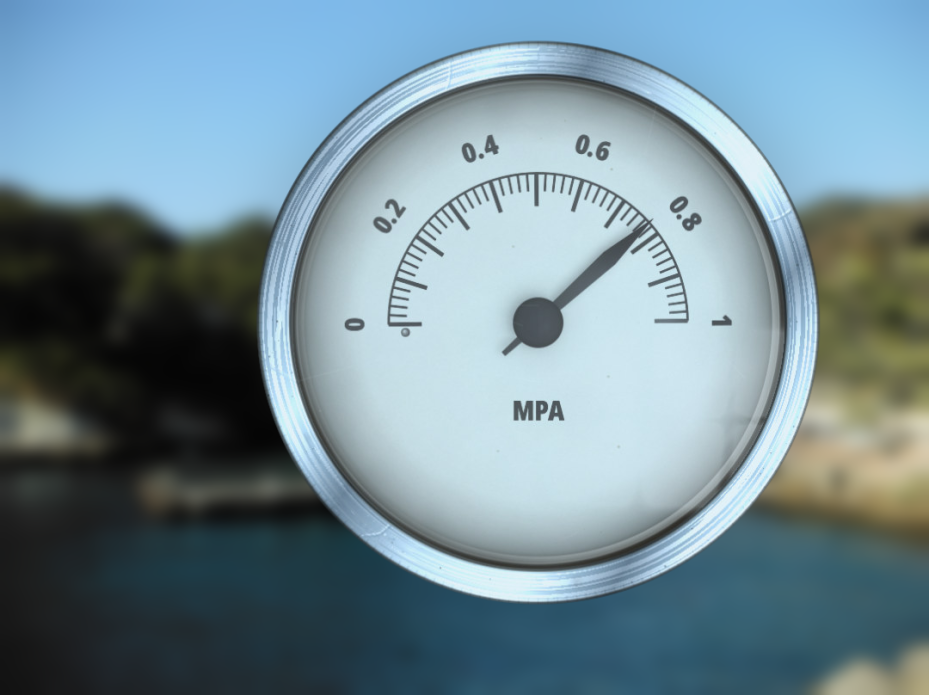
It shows 0.77 (MPa)
